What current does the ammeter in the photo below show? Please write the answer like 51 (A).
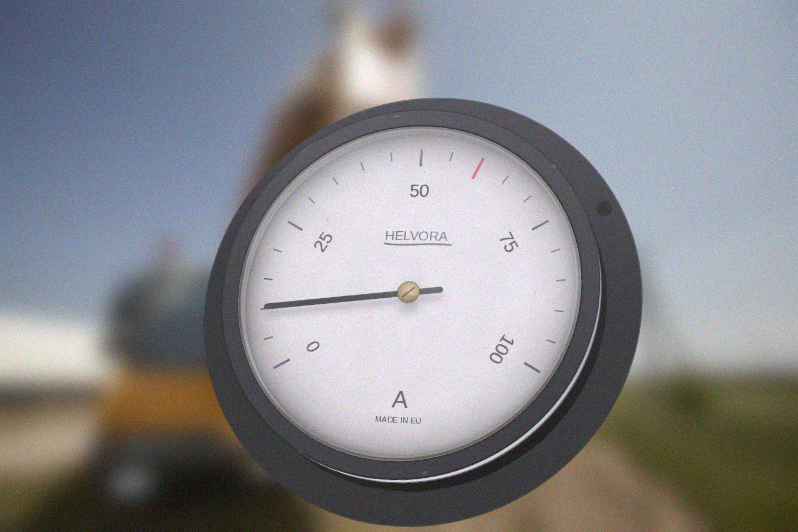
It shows 10 (A)
